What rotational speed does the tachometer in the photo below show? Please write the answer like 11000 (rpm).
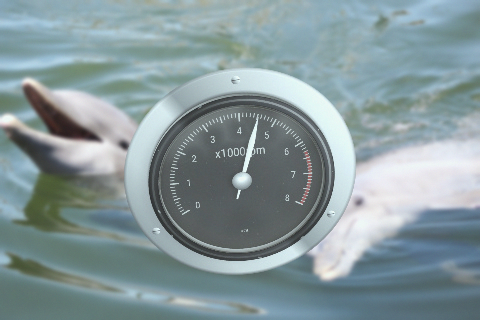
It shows 4500 (rpm)
